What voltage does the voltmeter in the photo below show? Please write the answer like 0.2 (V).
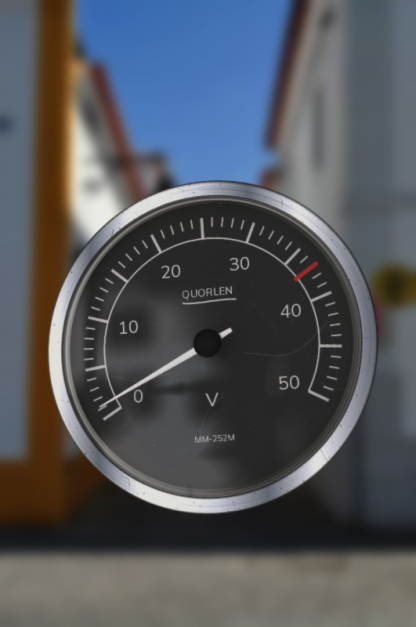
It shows 1 (V)
